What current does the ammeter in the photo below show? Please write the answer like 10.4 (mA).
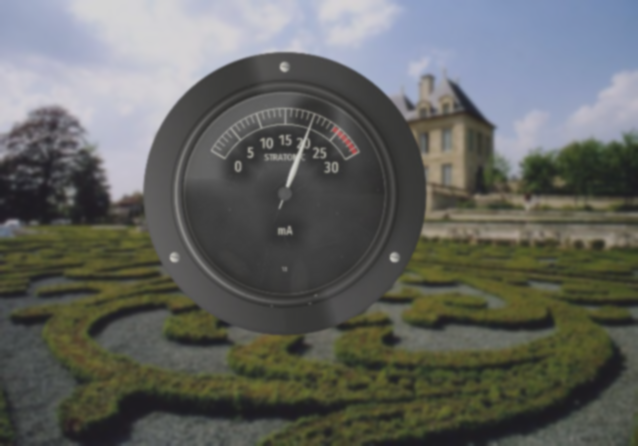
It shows 20 (mA)
